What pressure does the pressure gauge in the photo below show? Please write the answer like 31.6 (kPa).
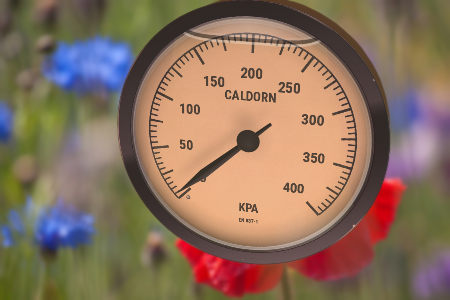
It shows 5 (kPa)
